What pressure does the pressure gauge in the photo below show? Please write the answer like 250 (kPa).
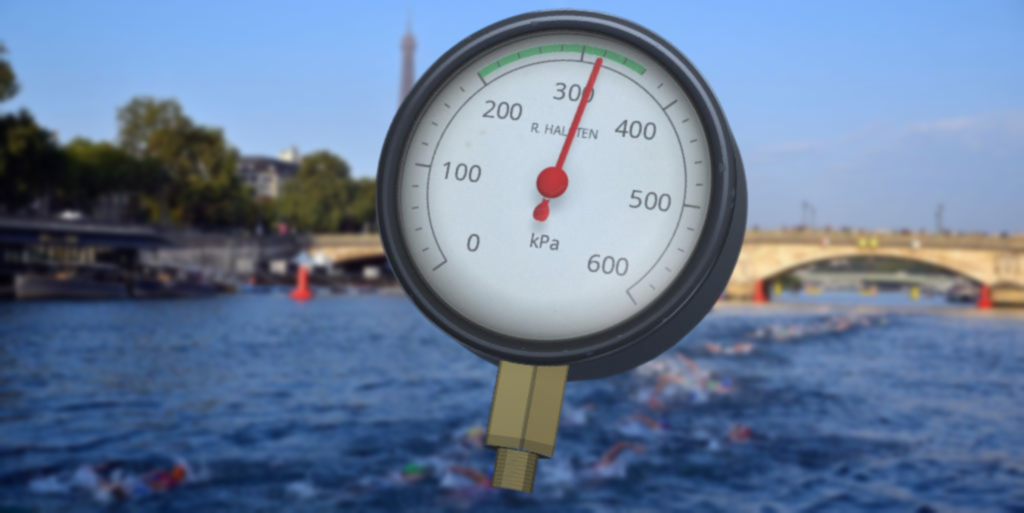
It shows 320 (kPa)
